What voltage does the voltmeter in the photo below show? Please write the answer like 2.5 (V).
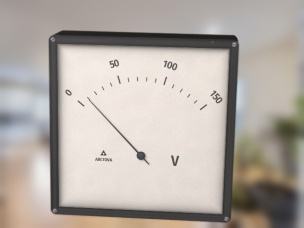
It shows 10 (V)
